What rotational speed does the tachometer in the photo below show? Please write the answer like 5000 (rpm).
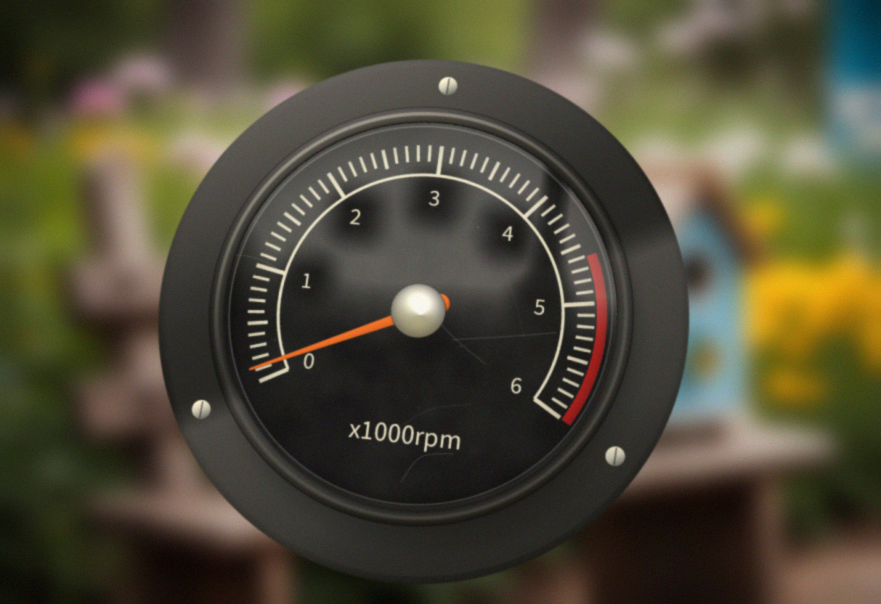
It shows 100 (rpm)
